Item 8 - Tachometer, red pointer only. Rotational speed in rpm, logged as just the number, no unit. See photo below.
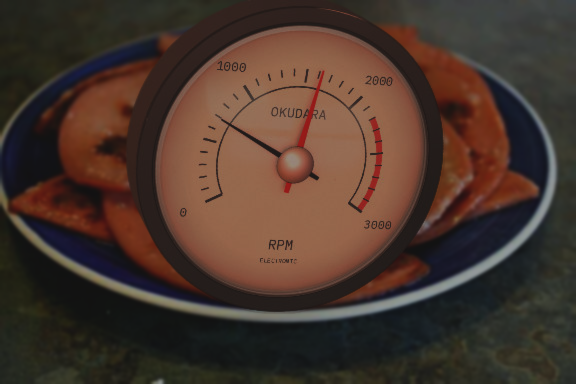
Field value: 1600
